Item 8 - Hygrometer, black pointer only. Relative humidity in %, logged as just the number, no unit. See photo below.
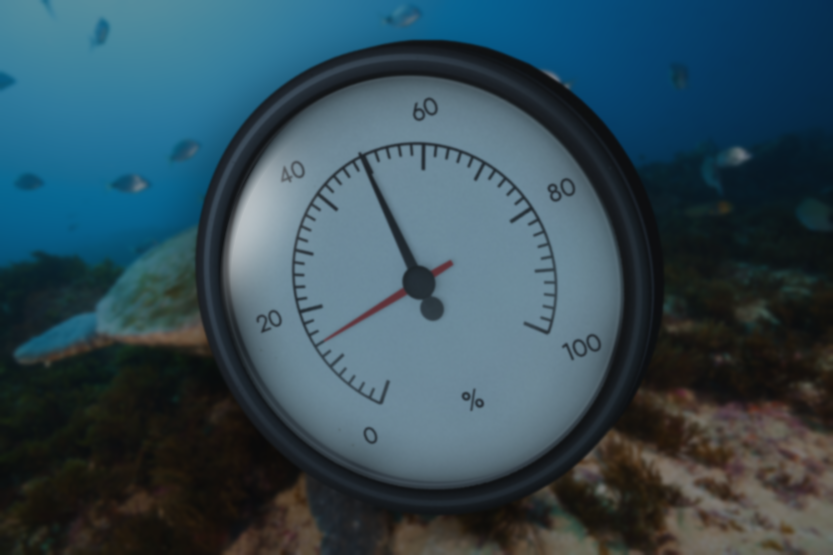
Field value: 50
